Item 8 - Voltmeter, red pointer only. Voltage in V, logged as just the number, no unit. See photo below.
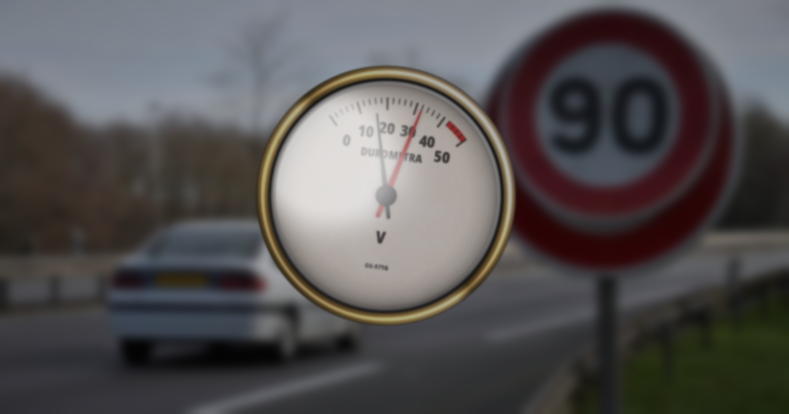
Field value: 32
